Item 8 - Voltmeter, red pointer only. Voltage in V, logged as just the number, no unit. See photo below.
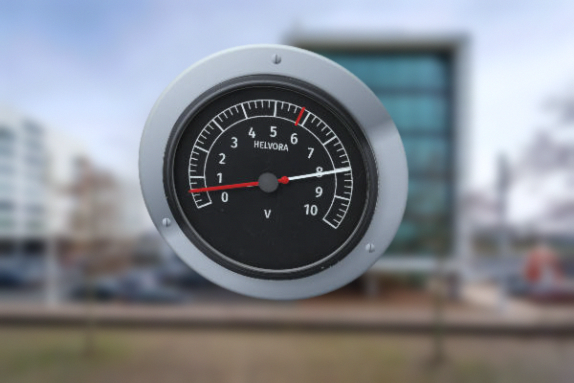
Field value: 0.6
